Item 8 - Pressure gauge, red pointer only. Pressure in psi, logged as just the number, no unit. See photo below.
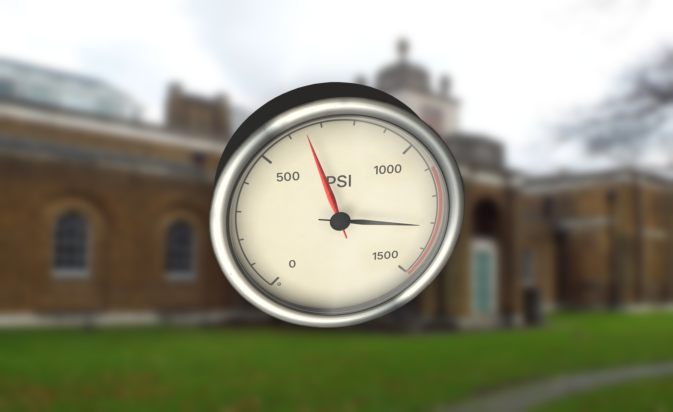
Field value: 650
